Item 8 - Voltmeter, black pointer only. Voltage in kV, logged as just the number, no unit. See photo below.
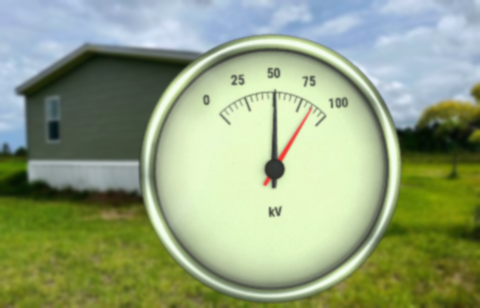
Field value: 50
